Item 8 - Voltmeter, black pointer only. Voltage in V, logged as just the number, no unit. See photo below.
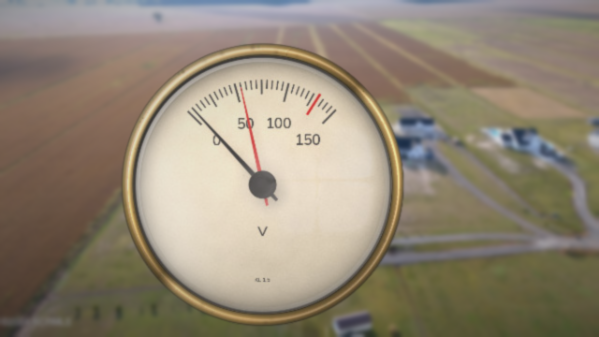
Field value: 5
